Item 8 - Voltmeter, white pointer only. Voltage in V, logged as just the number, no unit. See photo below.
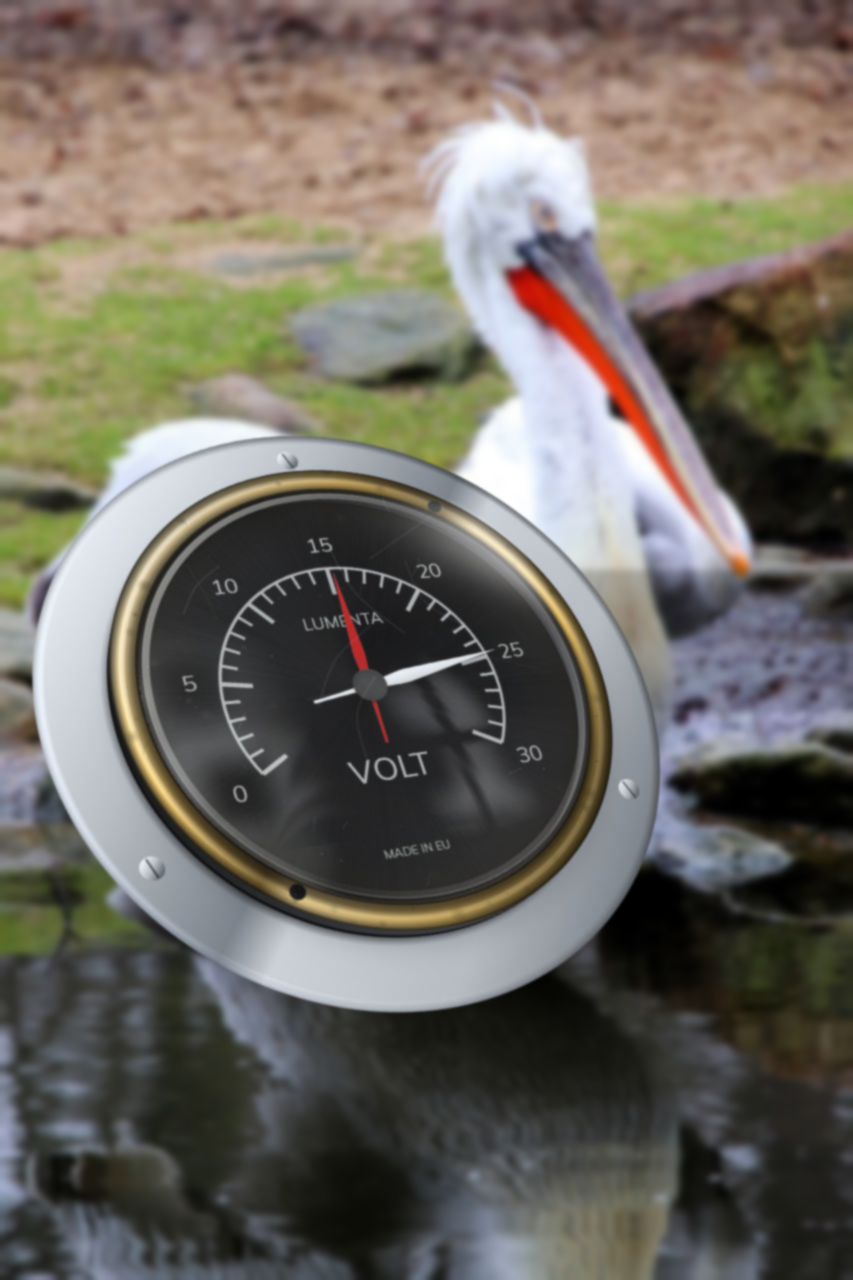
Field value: 25
